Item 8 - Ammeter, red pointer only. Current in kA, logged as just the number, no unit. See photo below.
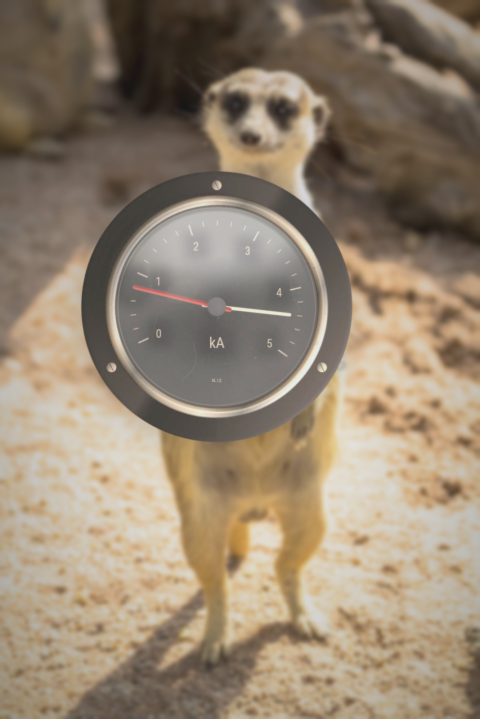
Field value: 0.8
